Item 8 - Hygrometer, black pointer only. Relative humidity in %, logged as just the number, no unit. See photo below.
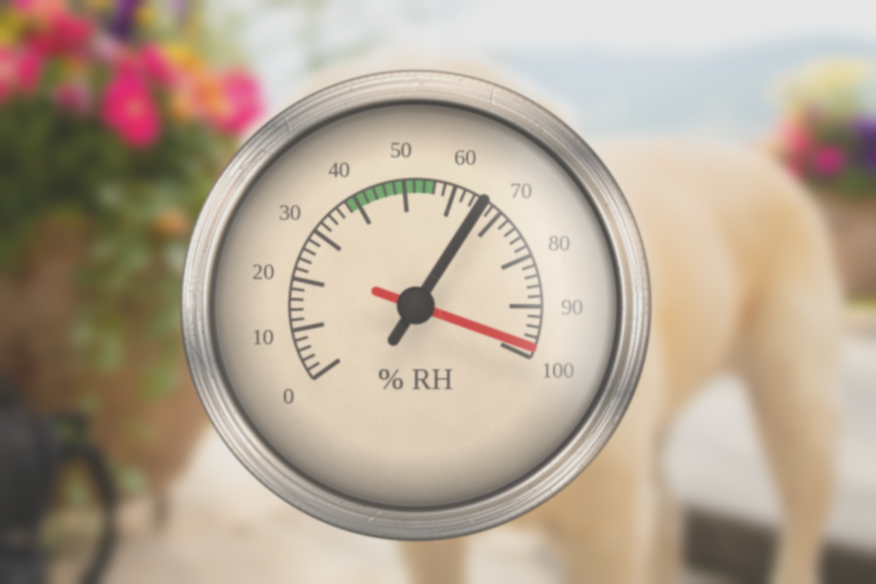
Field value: 66
